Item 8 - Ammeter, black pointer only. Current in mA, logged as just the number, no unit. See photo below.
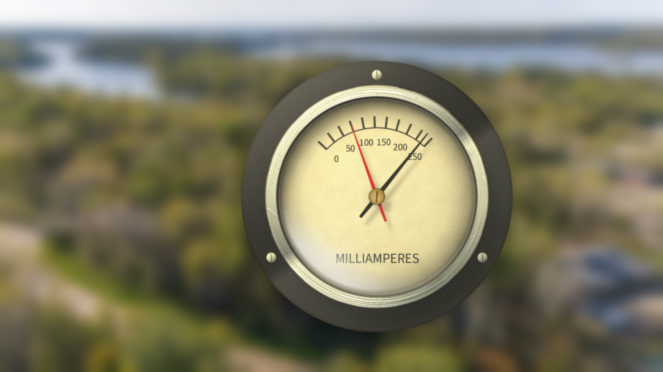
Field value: 237.5
